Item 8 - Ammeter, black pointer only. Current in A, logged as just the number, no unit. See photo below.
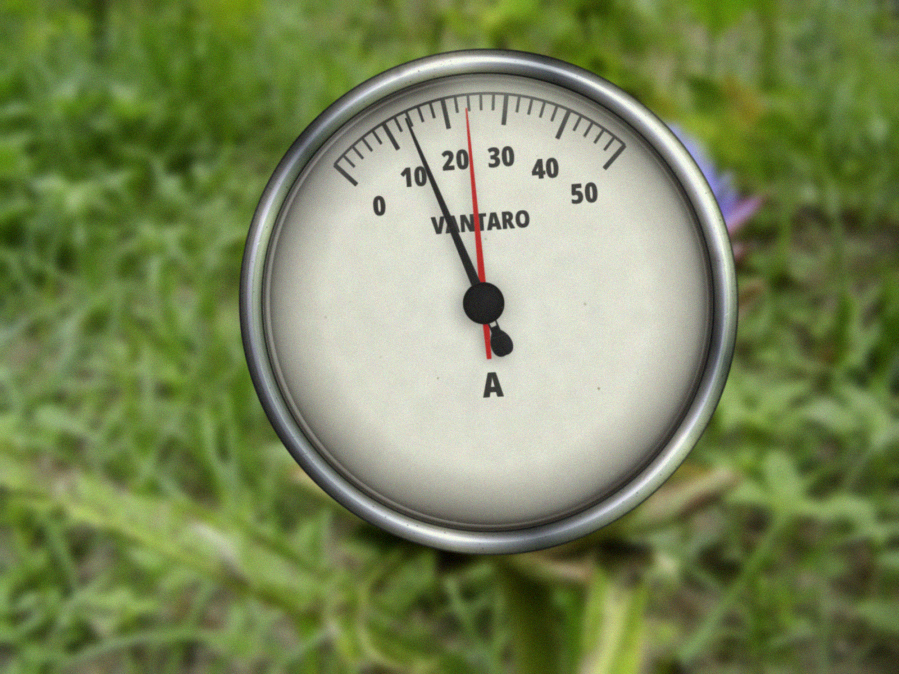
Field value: 14
